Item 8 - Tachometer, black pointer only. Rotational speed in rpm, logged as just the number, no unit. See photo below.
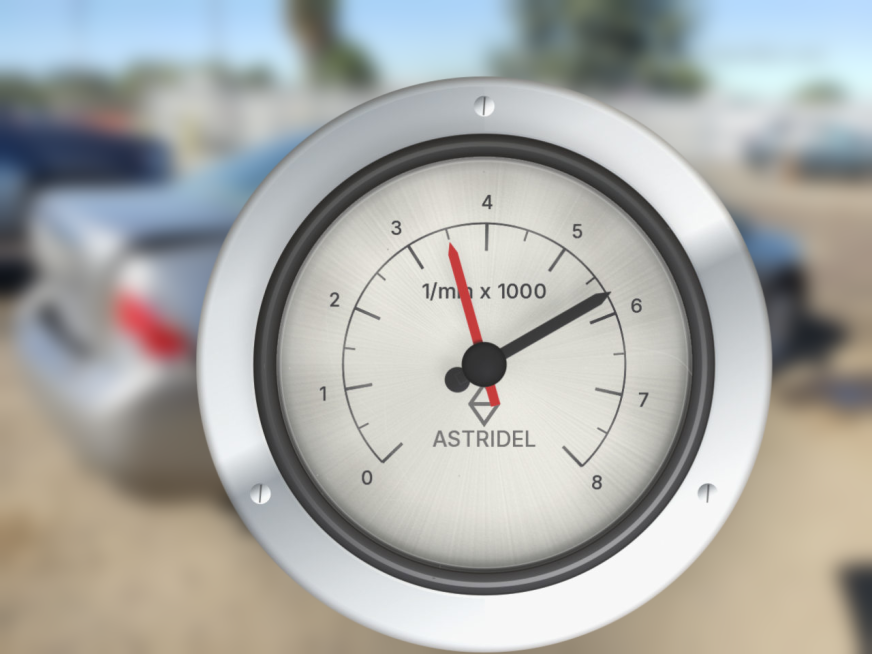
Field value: 5750
